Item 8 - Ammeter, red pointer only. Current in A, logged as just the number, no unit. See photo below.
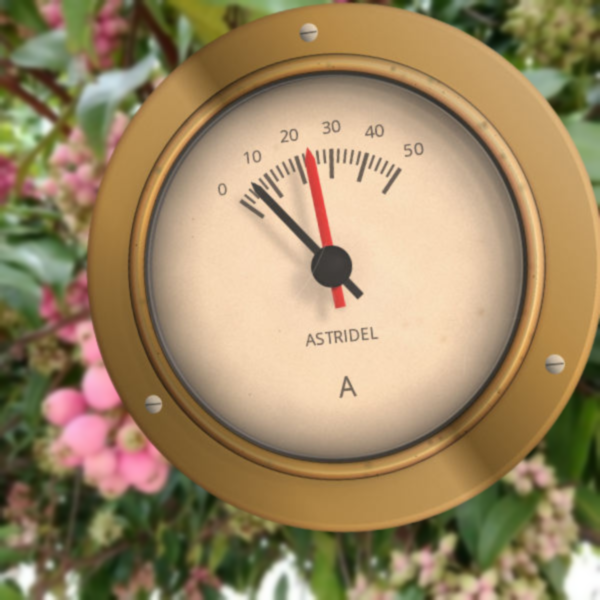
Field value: 24
